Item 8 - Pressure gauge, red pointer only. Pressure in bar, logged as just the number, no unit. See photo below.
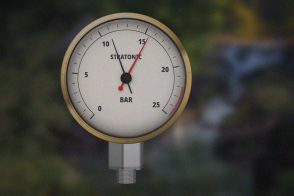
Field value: 15.5
